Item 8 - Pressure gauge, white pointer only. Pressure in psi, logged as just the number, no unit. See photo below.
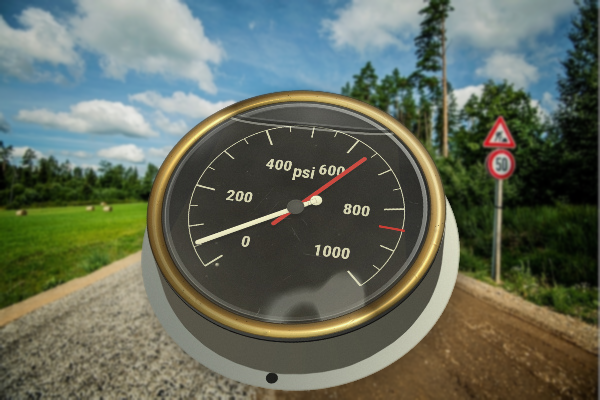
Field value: 50
